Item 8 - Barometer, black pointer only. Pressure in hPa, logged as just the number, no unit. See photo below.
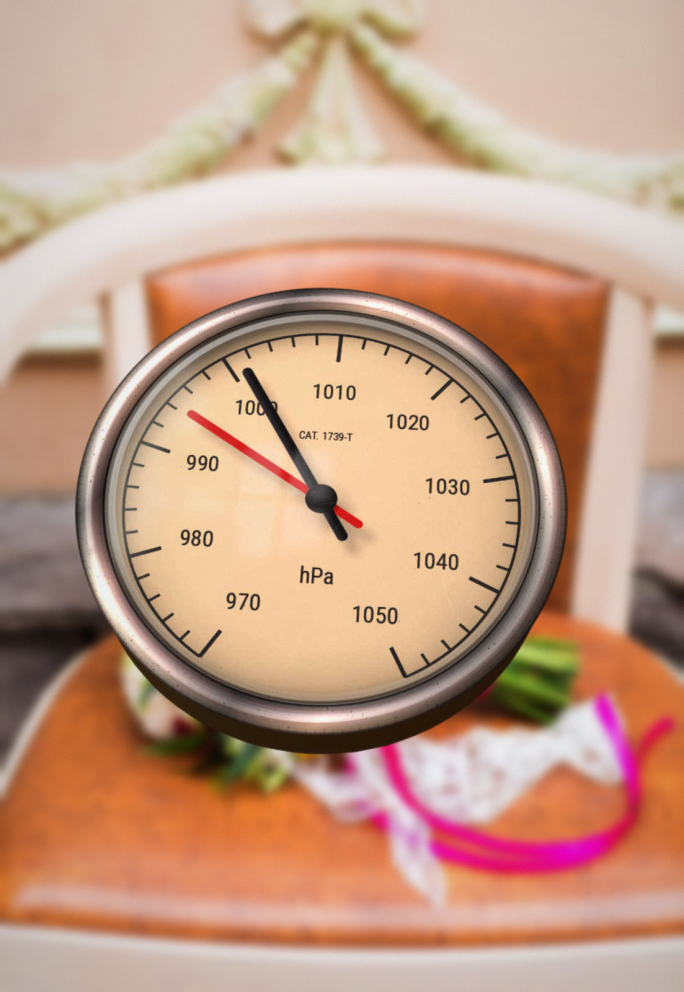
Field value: 1001
